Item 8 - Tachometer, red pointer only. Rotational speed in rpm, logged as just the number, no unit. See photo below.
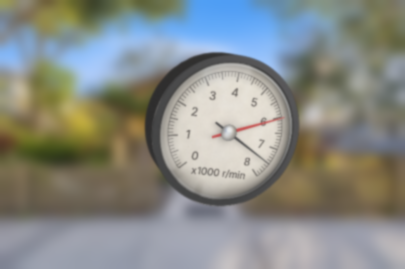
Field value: 6000
